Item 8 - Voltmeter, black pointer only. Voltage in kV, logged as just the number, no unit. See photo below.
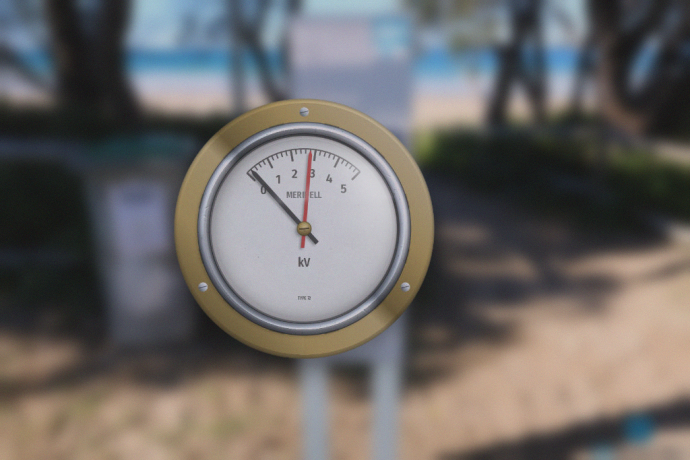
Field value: 0.2
